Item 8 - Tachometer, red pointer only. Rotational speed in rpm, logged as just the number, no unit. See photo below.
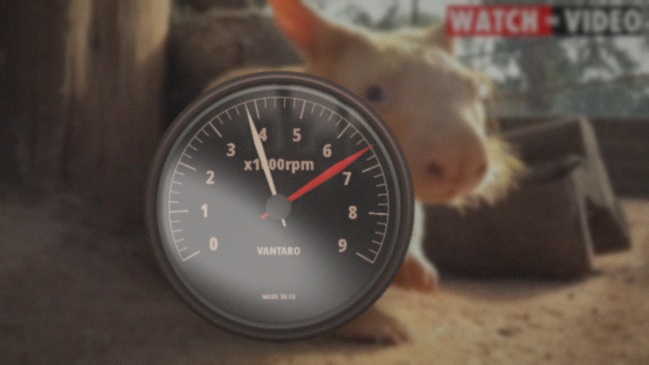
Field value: 6600
